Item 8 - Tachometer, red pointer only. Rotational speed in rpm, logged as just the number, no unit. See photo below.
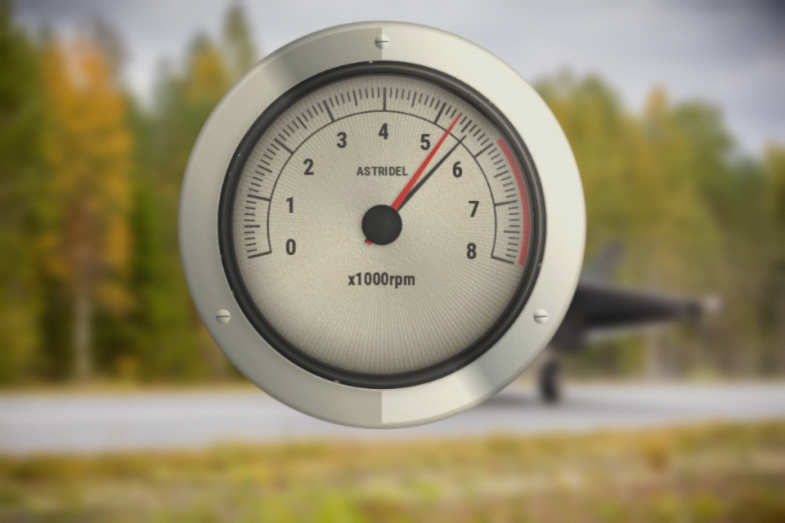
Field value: 5300
